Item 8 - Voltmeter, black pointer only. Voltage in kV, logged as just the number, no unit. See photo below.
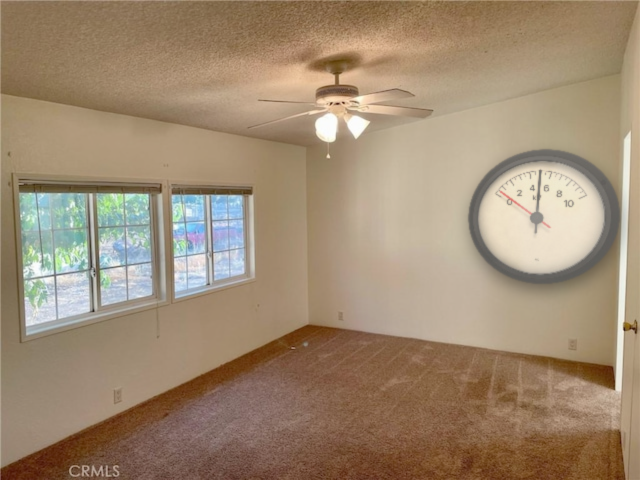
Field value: 5
